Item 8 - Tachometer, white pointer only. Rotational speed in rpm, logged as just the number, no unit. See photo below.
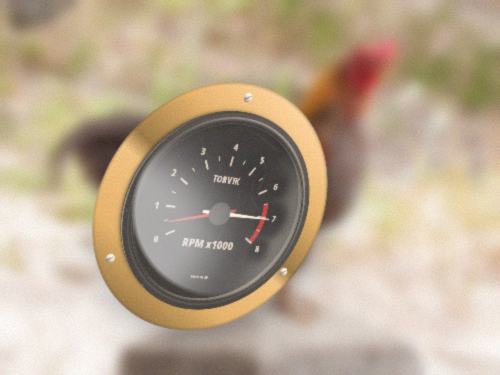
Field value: 7000
